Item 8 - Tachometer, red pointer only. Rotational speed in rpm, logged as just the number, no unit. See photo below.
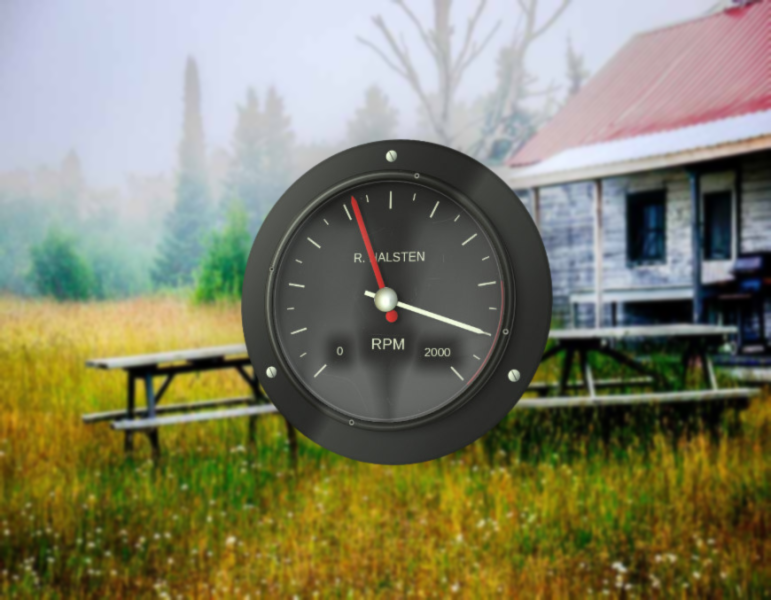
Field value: 850
